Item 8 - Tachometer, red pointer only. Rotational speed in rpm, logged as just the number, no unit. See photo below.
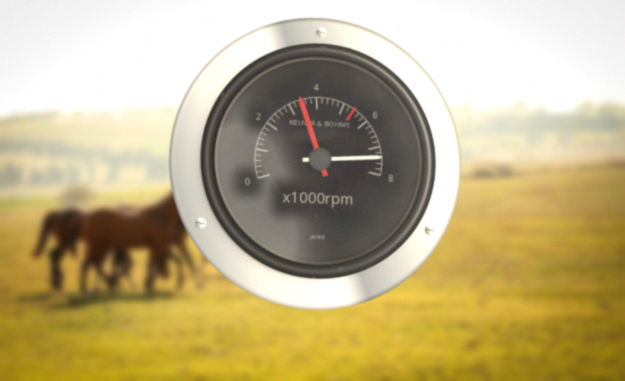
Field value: 3400
